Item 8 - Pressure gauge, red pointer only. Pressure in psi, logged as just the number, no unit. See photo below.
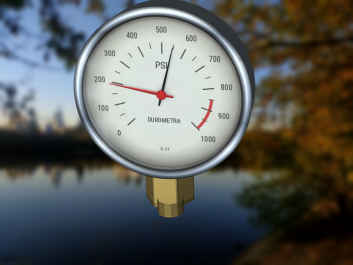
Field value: 200
